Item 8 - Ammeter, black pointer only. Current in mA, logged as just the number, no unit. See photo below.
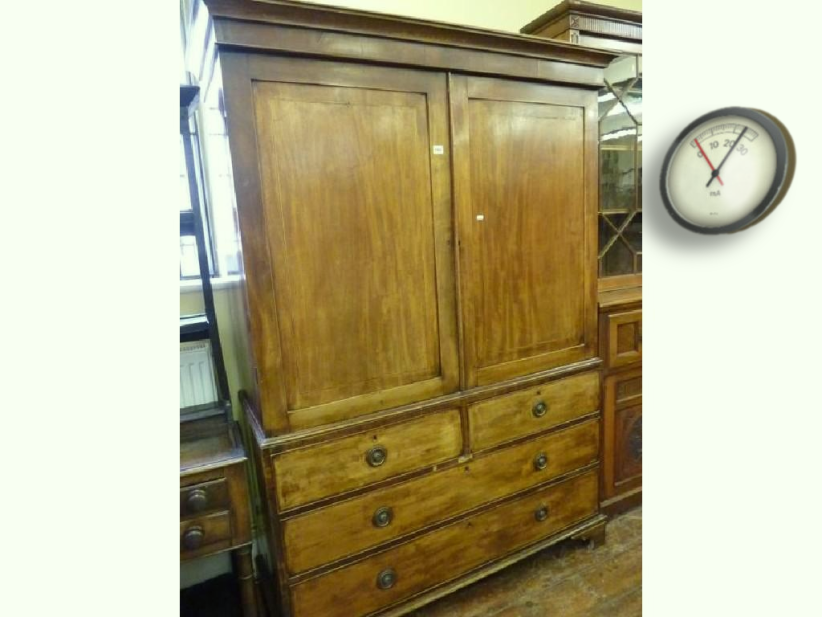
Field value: 25
